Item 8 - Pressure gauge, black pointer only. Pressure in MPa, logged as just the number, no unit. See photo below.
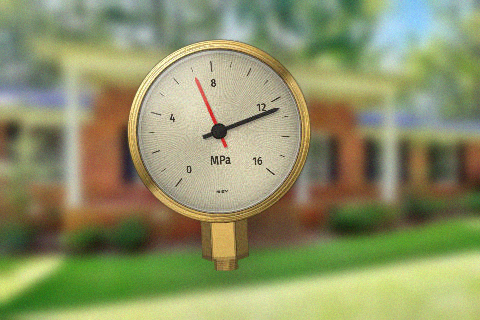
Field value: 12.5
